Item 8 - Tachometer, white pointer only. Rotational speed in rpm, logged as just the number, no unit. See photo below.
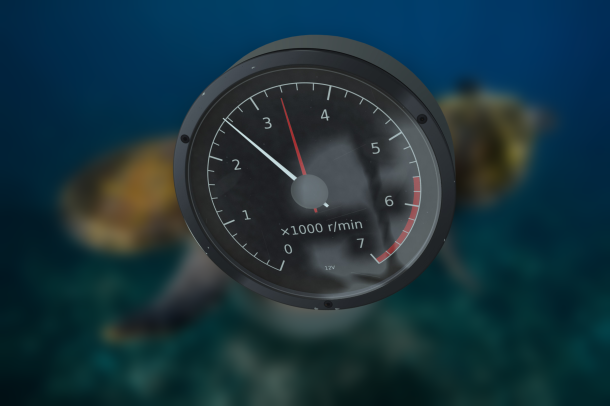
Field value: 2600
